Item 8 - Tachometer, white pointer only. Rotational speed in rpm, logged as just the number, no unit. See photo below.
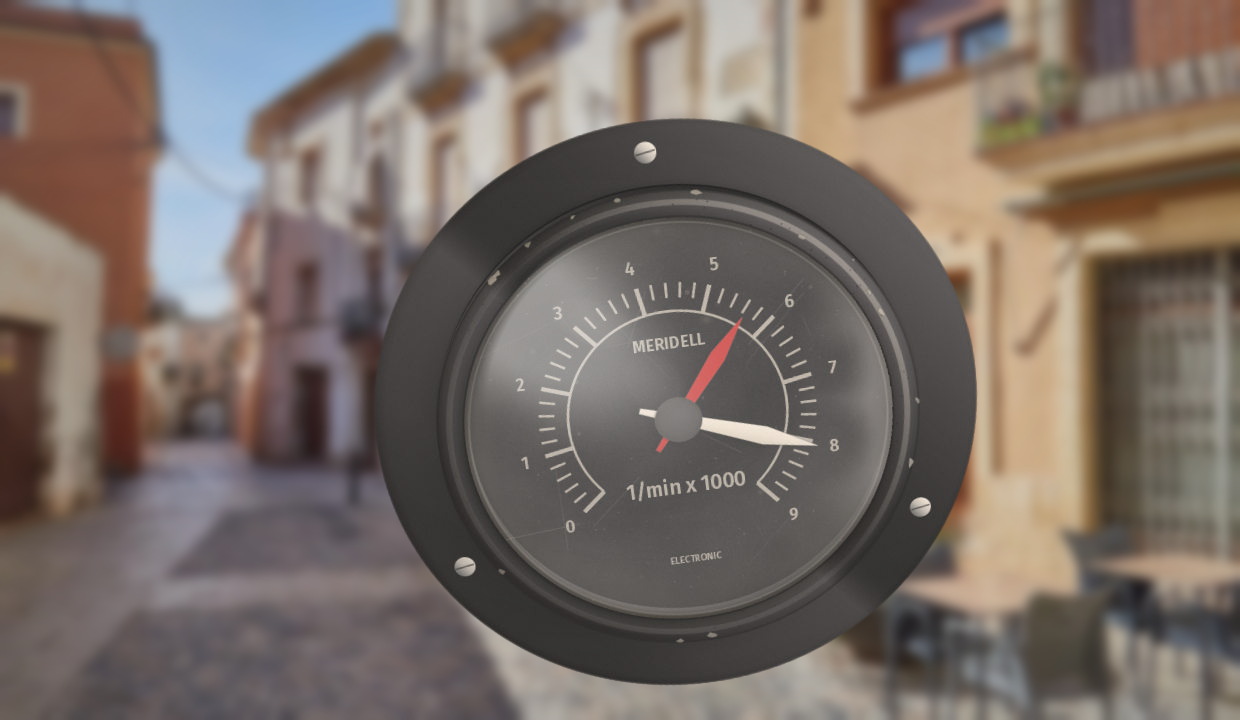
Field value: 8000
